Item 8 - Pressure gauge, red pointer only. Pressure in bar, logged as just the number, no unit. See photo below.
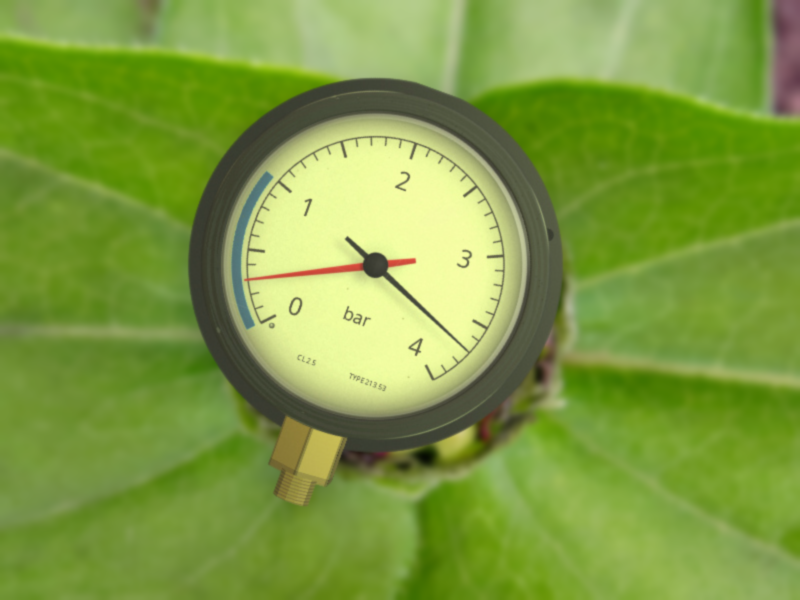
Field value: 0.3
